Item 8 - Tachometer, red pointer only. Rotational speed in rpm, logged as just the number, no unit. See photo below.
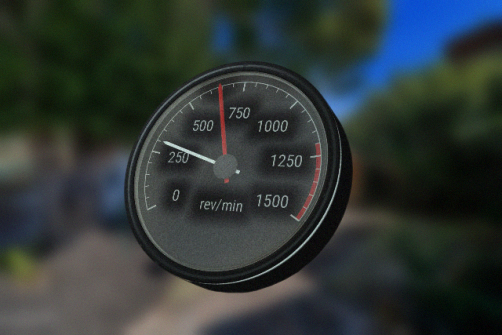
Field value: 650
